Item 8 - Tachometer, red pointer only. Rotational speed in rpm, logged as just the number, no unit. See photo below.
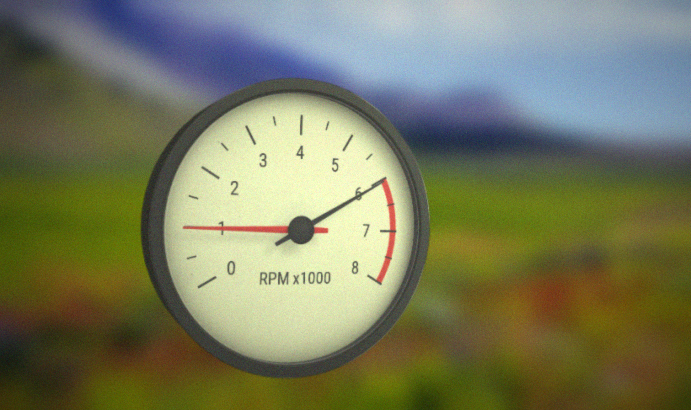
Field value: 1000
